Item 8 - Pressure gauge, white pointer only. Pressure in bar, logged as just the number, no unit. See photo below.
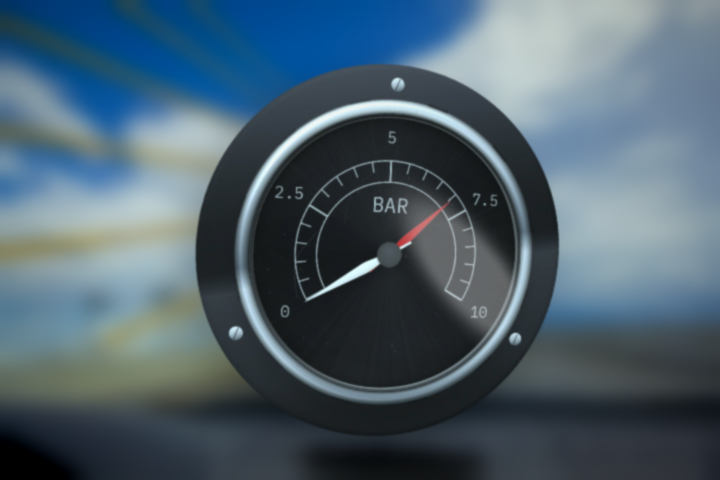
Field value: 0
